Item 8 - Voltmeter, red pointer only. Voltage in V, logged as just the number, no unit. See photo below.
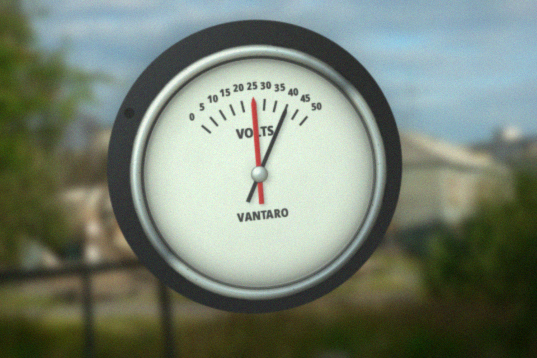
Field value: 25
